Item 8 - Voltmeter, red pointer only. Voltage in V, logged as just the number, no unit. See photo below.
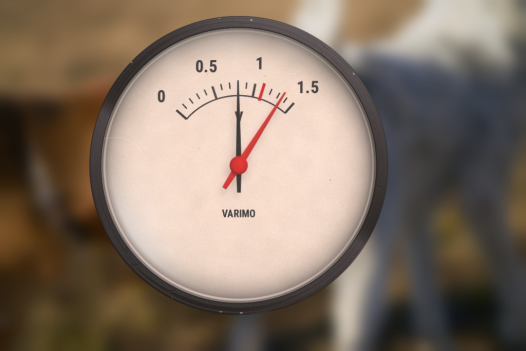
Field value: 1.35
